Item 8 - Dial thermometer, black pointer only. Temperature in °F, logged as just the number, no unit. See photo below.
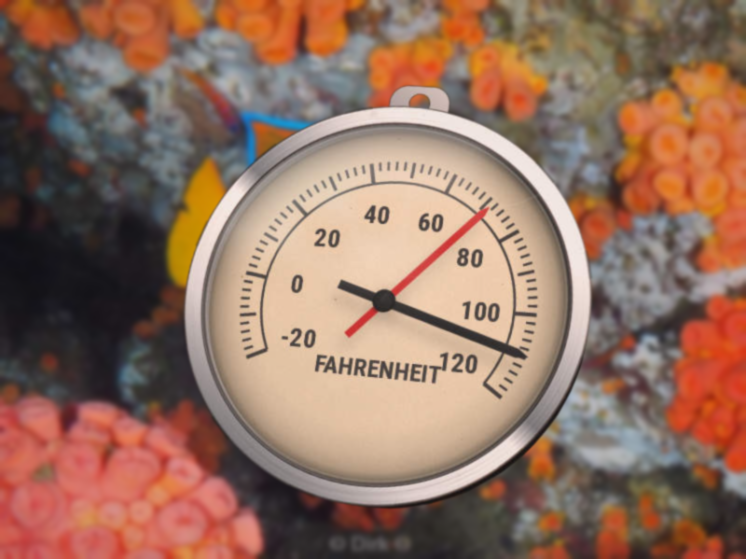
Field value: 110
